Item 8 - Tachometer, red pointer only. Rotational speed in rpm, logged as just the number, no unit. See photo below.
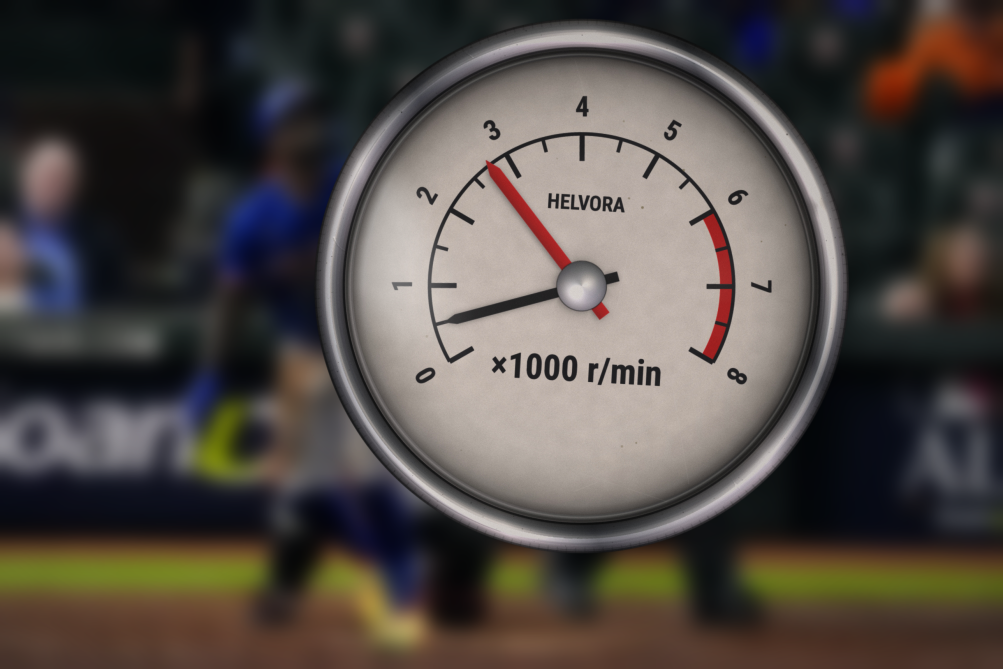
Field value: 2750
